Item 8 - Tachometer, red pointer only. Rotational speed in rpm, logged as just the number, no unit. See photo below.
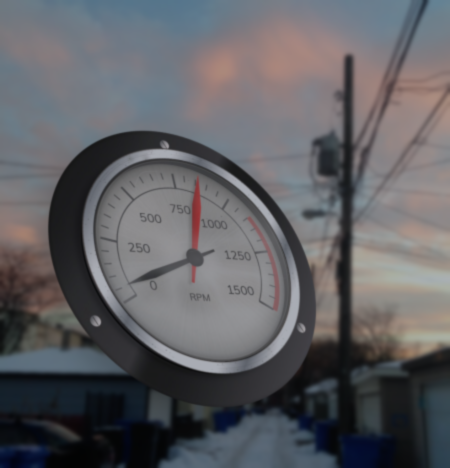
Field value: 850
